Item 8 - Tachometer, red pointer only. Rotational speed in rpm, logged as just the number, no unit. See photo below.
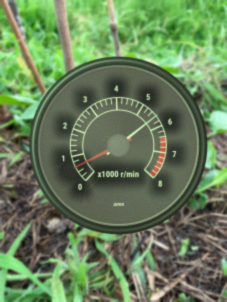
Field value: 600
